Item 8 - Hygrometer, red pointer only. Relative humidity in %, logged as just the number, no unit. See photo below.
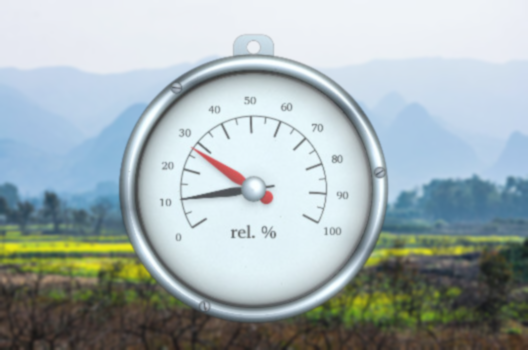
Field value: 27.5
